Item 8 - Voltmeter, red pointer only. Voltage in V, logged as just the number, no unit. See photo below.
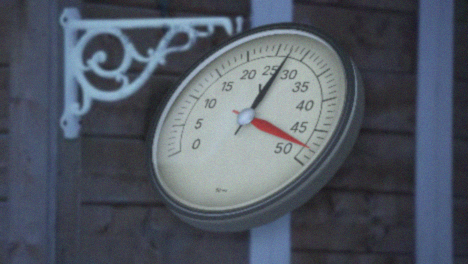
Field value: 48
